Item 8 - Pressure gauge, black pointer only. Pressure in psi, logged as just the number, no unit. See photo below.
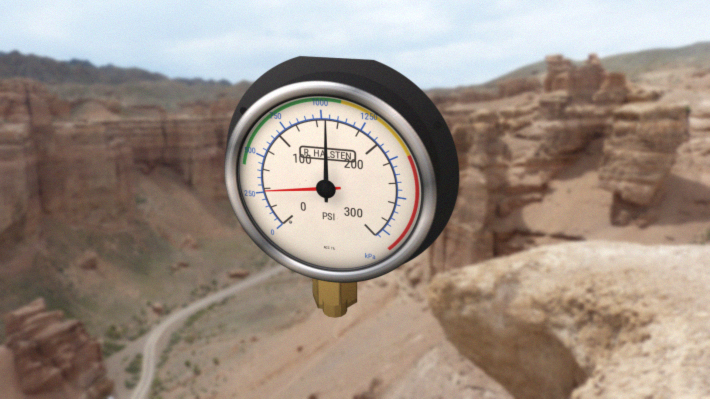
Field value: 150
